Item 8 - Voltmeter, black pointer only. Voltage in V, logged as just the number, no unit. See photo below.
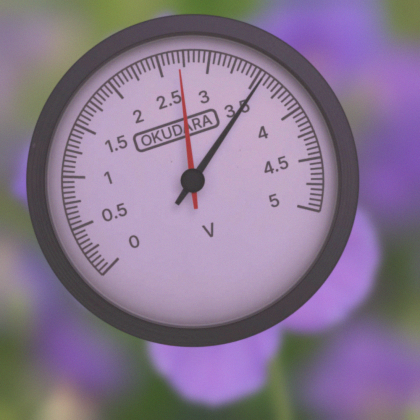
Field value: 3.55
